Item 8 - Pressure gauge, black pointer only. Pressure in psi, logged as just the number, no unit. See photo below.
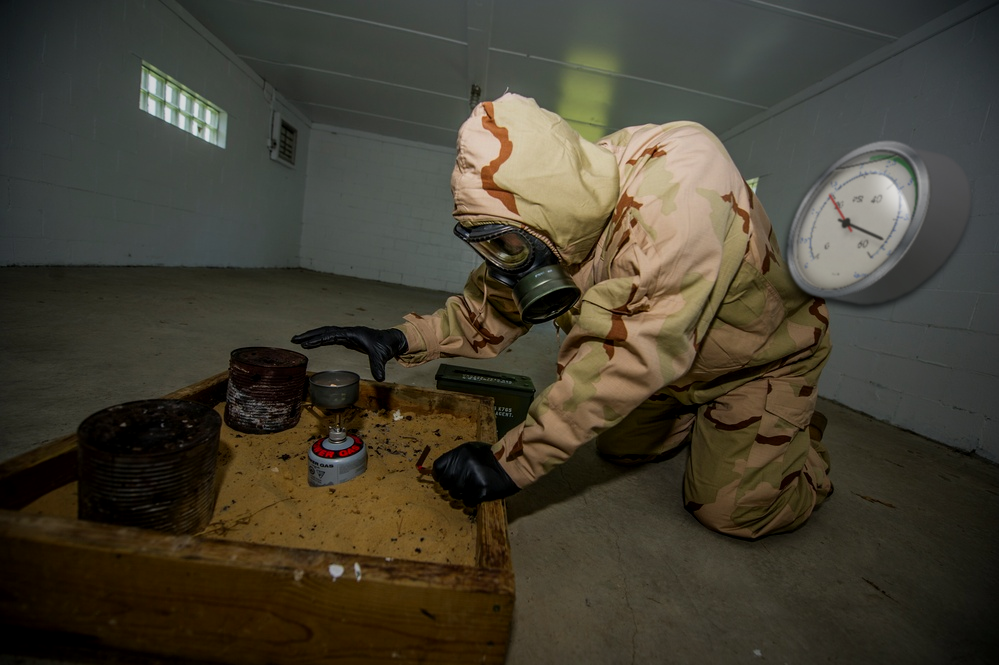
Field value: 55
